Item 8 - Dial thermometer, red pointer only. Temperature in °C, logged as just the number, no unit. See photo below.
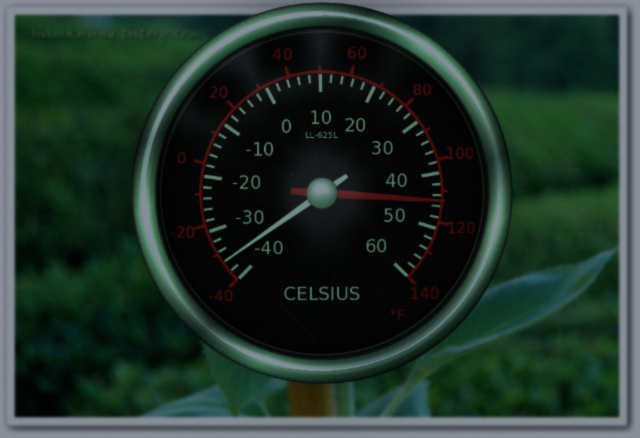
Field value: 45
